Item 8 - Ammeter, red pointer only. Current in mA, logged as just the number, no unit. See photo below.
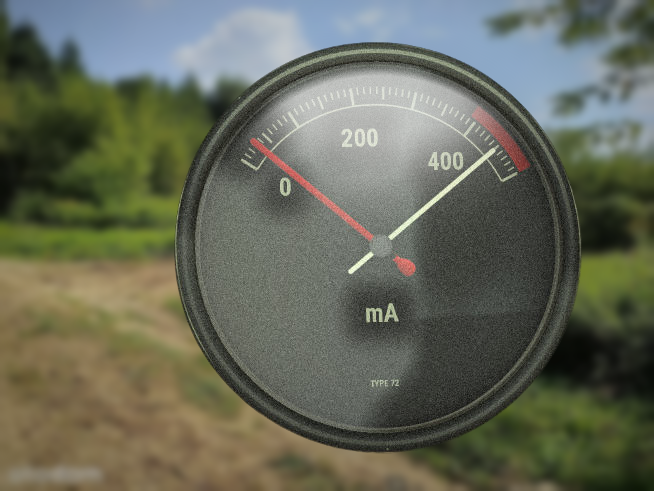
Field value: 30
